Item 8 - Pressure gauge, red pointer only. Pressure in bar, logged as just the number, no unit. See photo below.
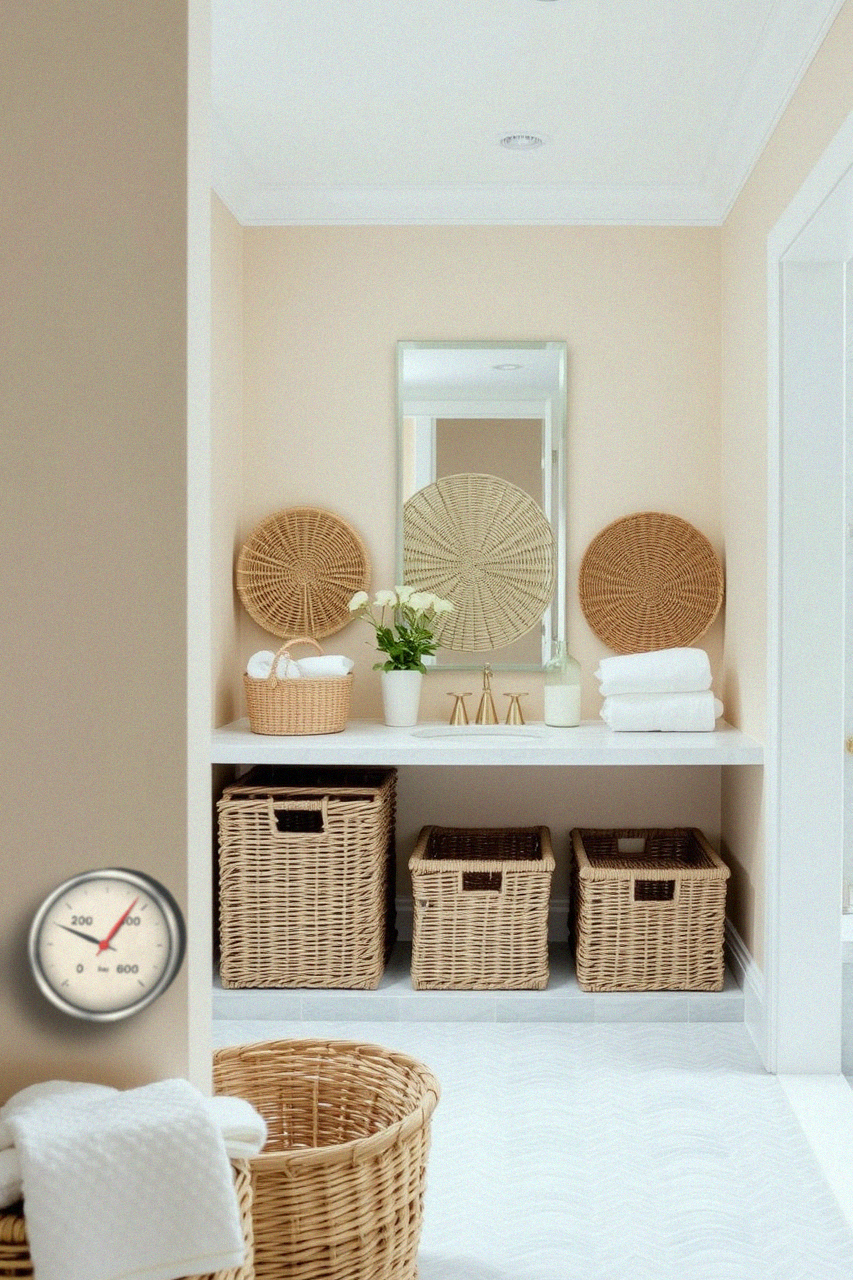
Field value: 375
